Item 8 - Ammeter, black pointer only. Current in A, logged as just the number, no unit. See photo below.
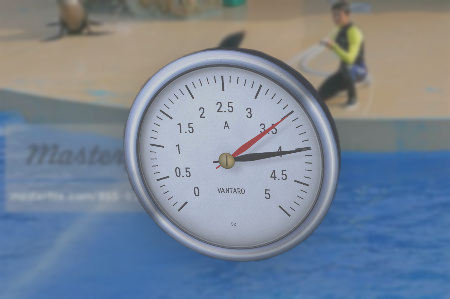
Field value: 4
